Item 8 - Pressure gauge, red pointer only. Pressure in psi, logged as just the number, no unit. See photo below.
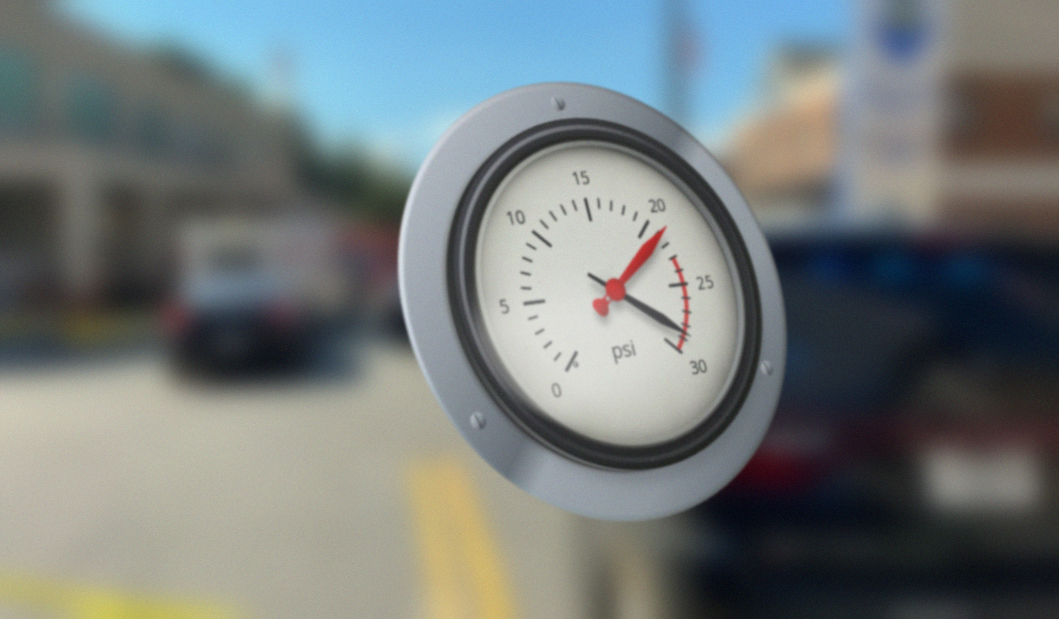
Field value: 21
